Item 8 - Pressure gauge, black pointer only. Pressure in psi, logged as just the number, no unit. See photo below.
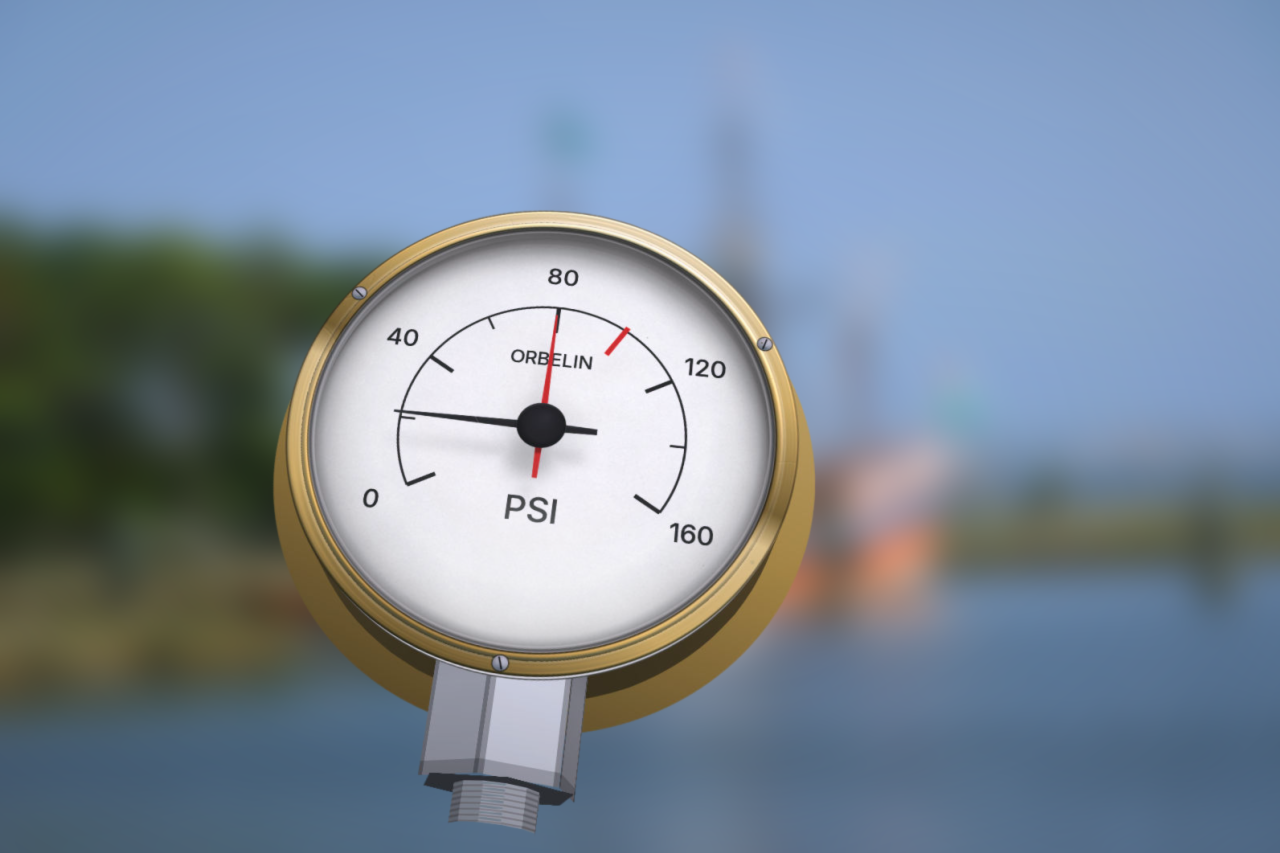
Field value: 20
